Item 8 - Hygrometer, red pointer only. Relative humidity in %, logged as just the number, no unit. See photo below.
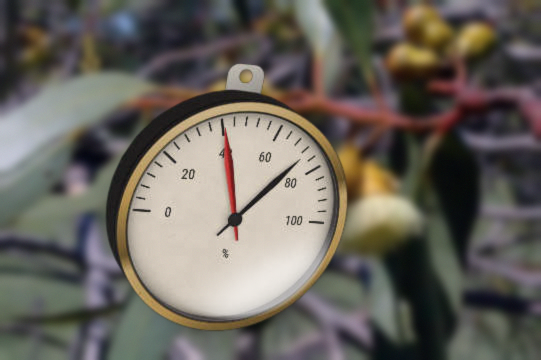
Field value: 40
